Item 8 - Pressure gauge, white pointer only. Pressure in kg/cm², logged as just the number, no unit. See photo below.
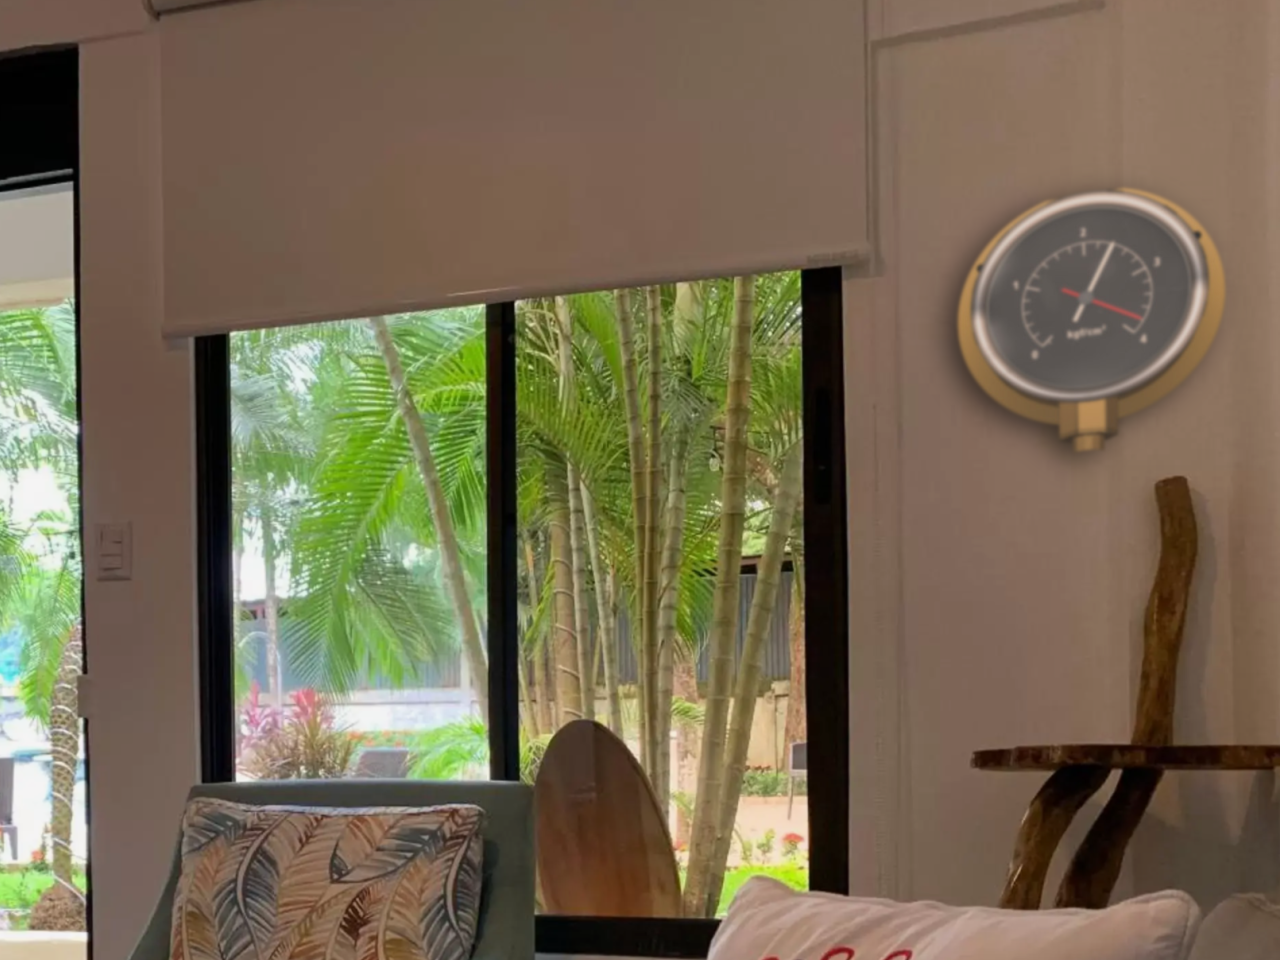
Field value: 2.4
